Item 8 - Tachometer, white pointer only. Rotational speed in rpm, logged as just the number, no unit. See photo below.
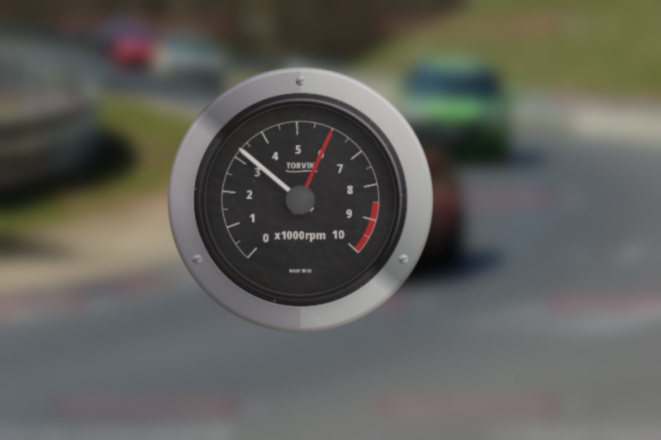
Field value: 3250
